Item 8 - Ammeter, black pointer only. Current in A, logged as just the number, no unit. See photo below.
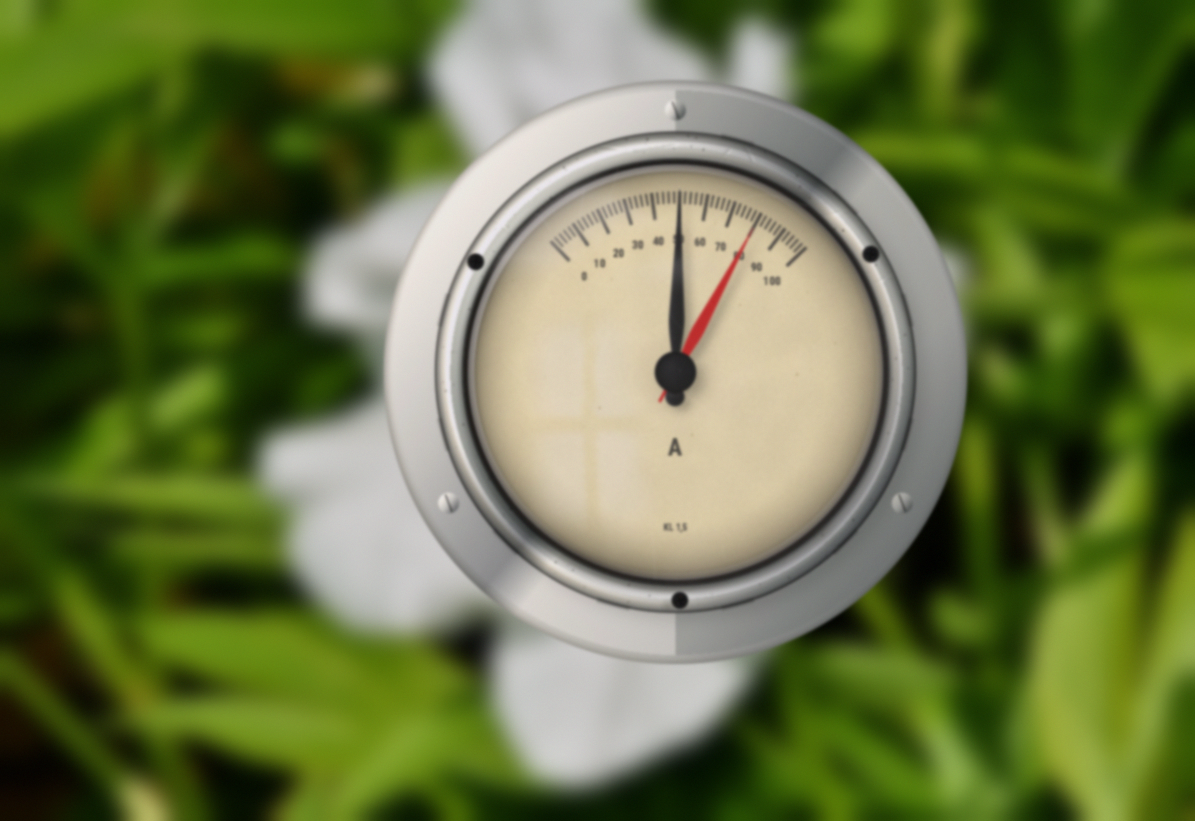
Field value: 50
